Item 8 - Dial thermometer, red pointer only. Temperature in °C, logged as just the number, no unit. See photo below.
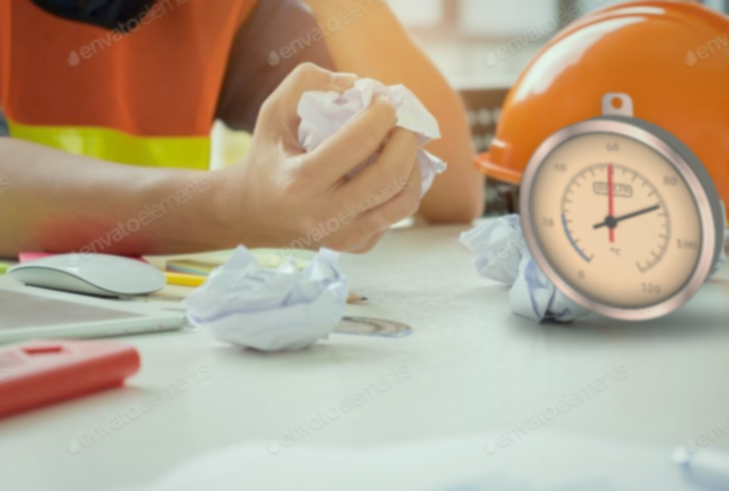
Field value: 60
